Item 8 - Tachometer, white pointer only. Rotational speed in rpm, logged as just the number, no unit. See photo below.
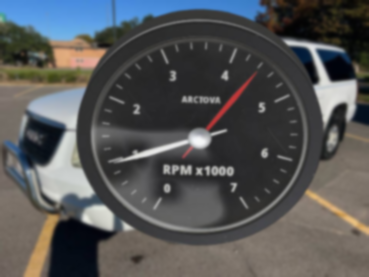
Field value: 1000
